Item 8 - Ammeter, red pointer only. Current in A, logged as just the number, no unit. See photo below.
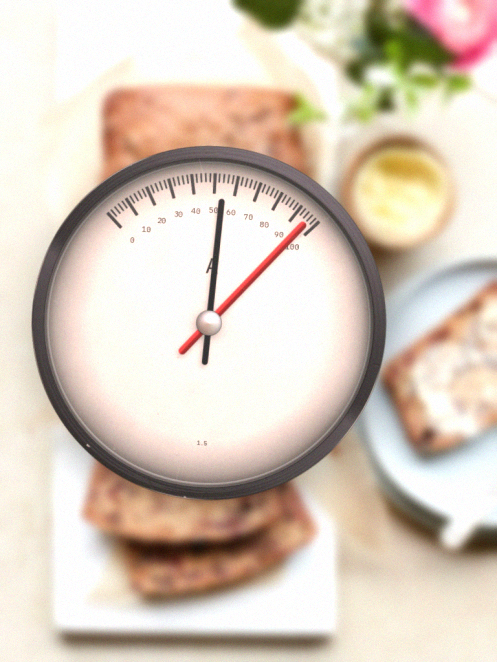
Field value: 96
